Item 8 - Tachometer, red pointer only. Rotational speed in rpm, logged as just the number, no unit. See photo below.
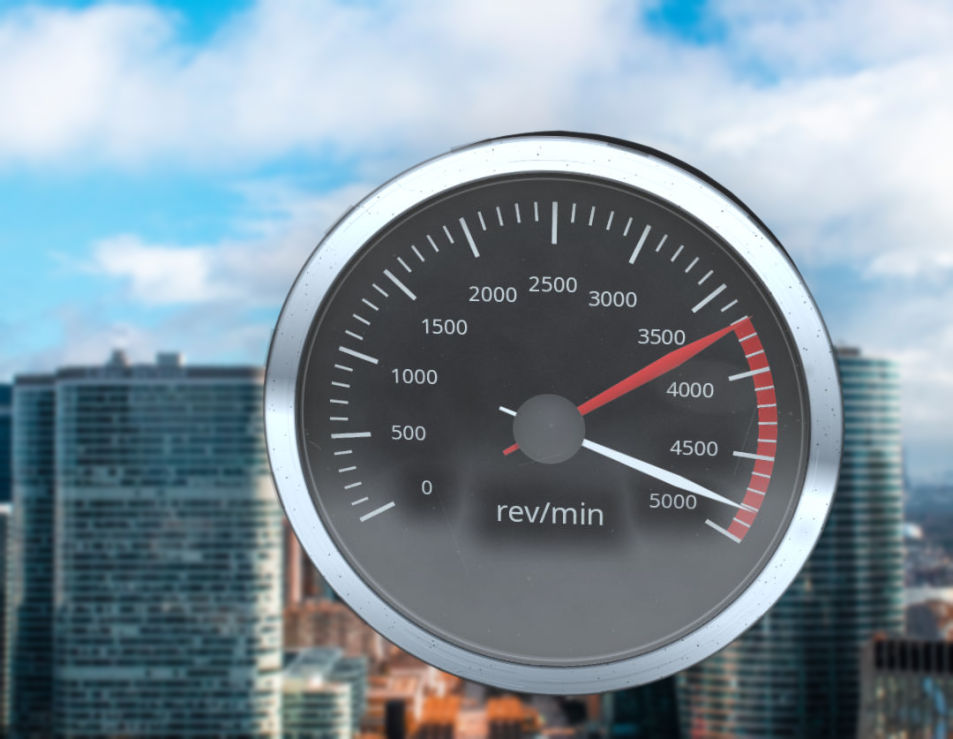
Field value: 3700
